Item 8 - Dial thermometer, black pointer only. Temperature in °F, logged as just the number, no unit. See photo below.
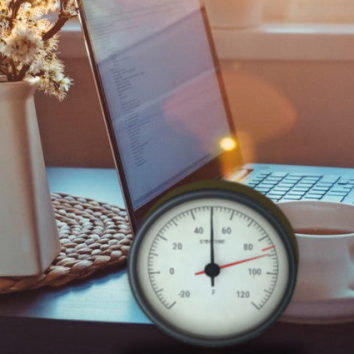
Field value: 50
